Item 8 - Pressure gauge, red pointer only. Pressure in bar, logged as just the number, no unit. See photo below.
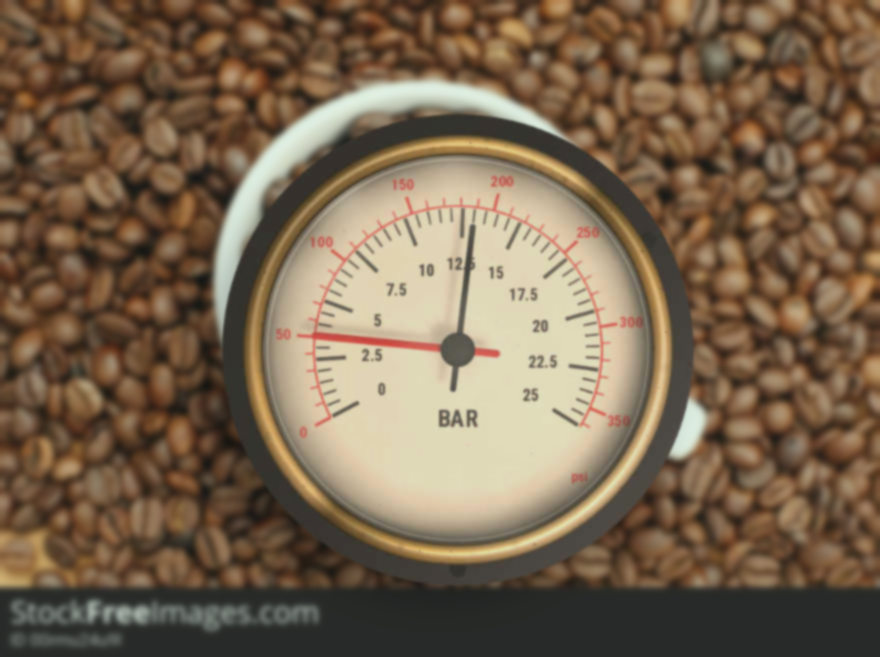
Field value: 3.5
